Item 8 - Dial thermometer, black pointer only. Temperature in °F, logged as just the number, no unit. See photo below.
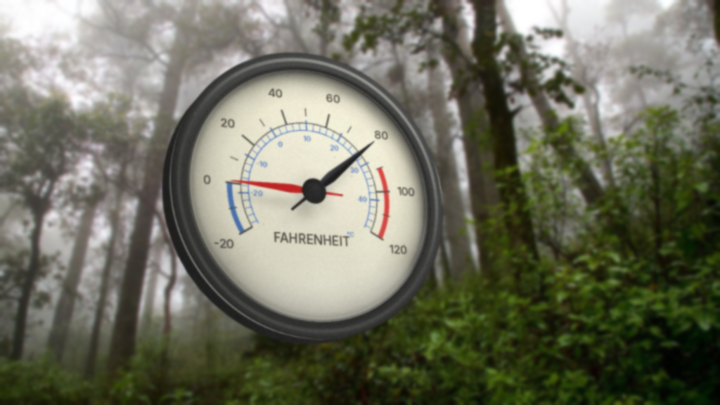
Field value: 80
